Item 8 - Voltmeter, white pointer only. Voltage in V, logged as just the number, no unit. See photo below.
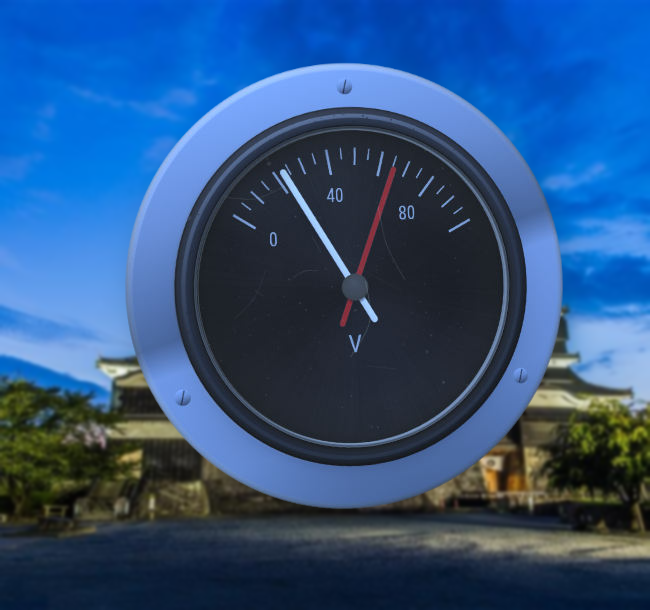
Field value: 22.5
